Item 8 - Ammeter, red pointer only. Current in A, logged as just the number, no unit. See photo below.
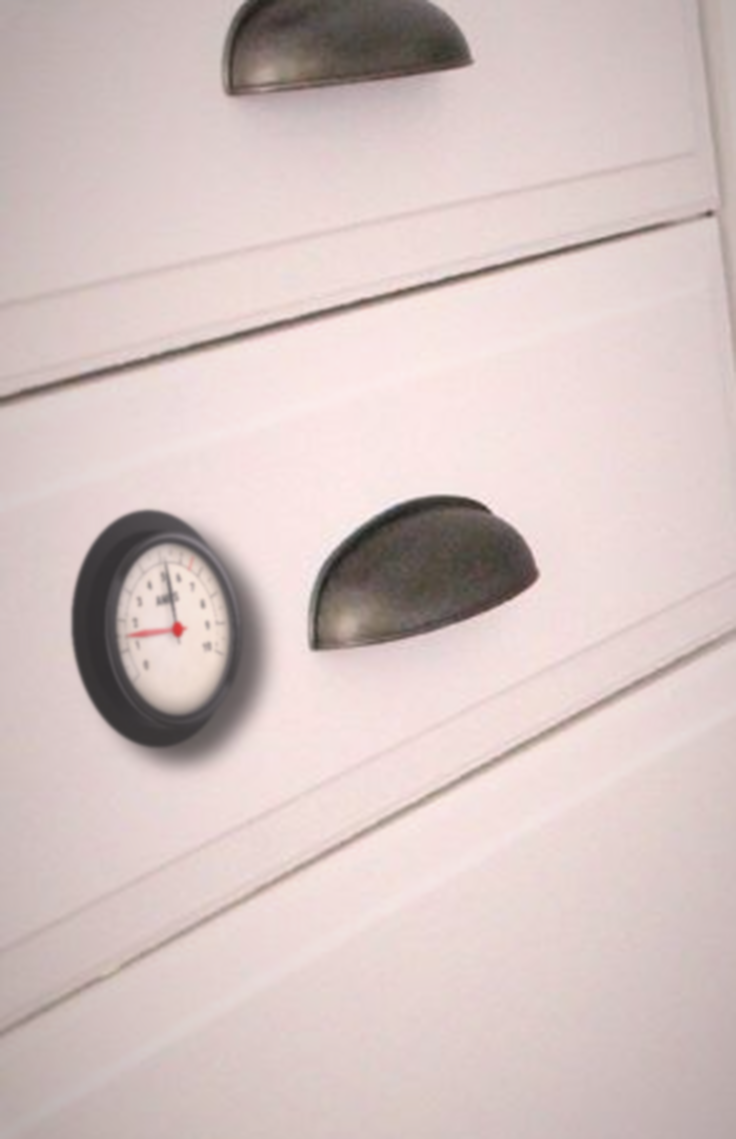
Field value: 1.5
